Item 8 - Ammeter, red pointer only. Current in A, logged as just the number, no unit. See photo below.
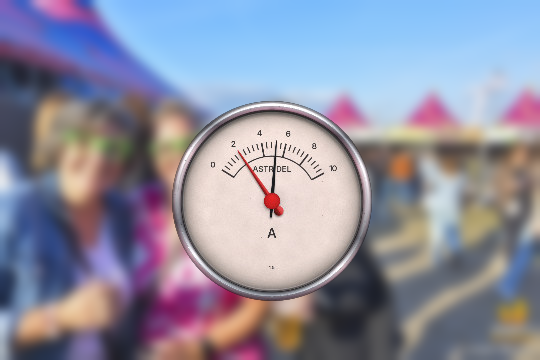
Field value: 2
